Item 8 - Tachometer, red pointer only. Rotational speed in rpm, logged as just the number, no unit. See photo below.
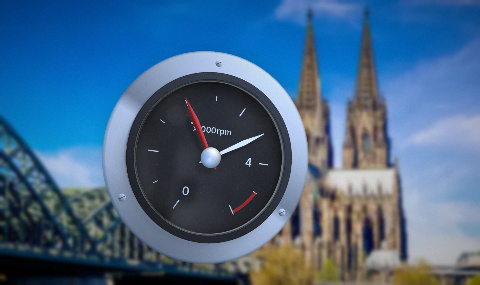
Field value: 2000
